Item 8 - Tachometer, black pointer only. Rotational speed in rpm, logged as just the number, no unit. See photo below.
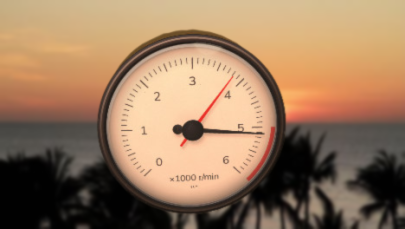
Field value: 5100
